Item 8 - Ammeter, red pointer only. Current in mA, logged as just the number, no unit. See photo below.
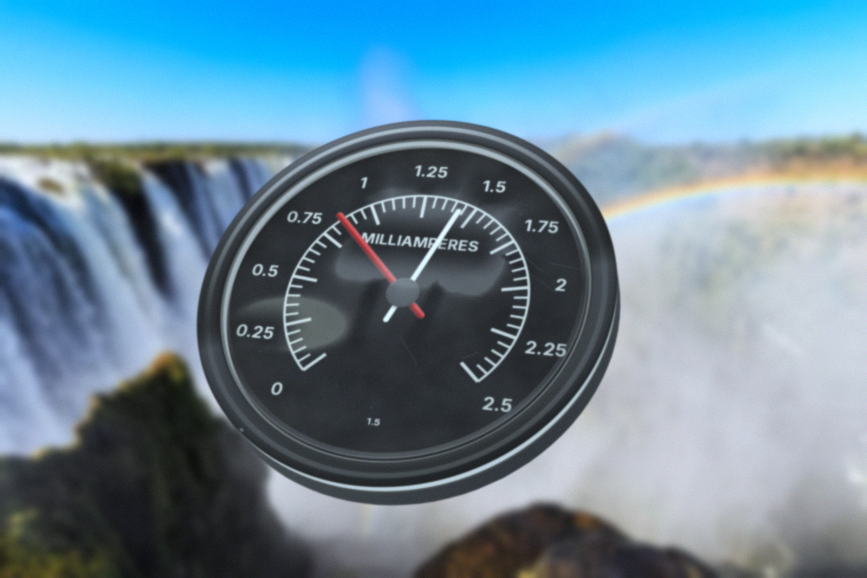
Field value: 0.85
